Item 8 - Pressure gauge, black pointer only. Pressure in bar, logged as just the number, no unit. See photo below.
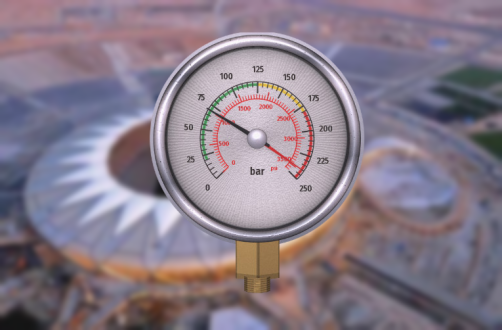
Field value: 70
